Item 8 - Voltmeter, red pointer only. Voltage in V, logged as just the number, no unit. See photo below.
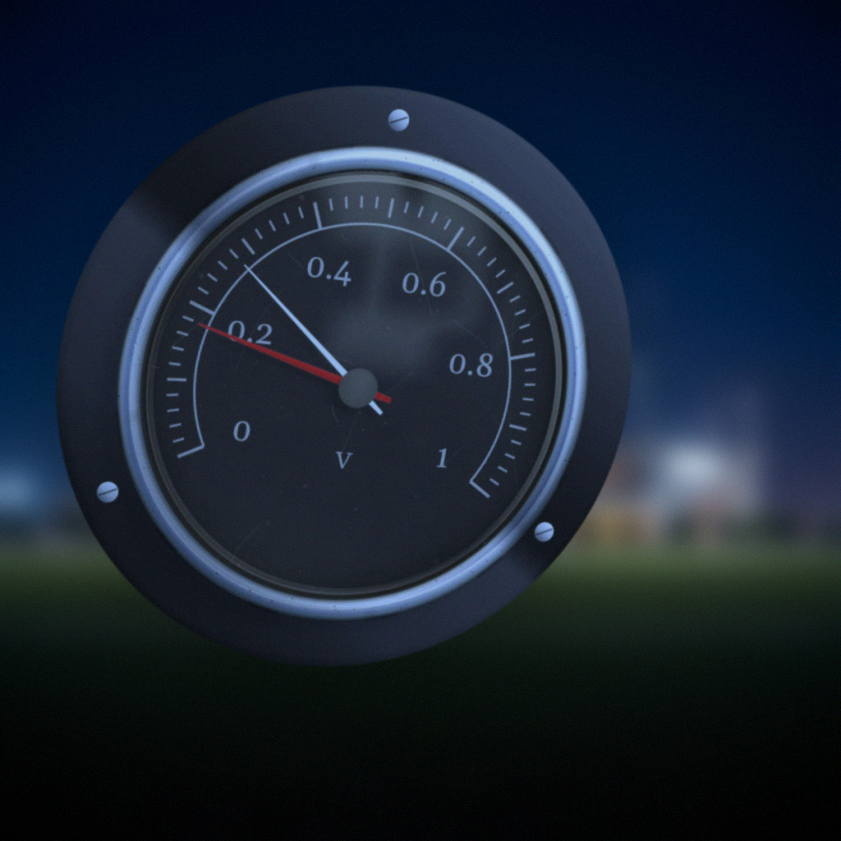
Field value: 0.18
